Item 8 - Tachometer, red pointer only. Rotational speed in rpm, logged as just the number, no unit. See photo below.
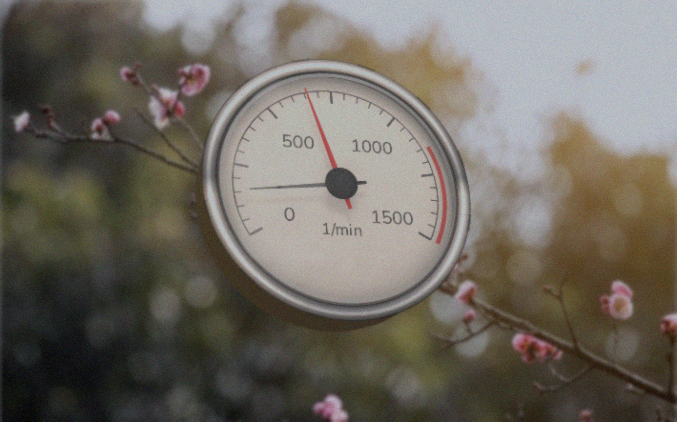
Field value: 650
